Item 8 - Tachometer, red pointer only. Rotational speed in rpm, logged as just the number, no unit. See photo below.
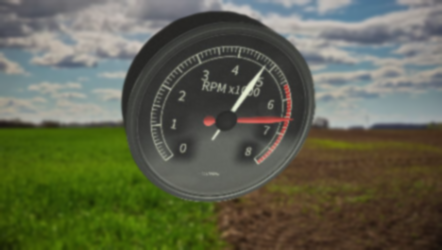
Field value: 6500
